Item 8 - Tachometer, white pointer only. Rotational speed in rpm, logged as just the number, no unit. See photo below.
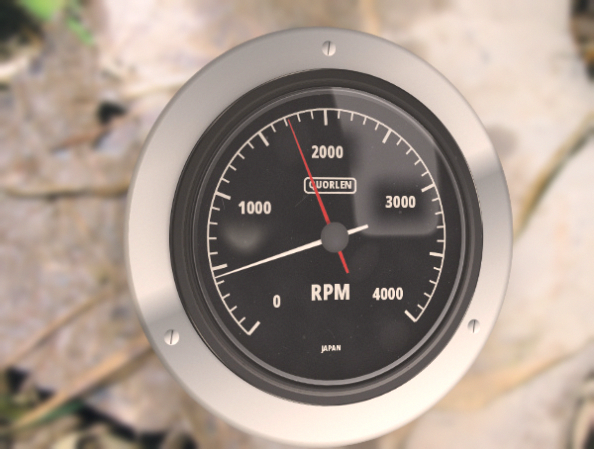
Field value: 450
